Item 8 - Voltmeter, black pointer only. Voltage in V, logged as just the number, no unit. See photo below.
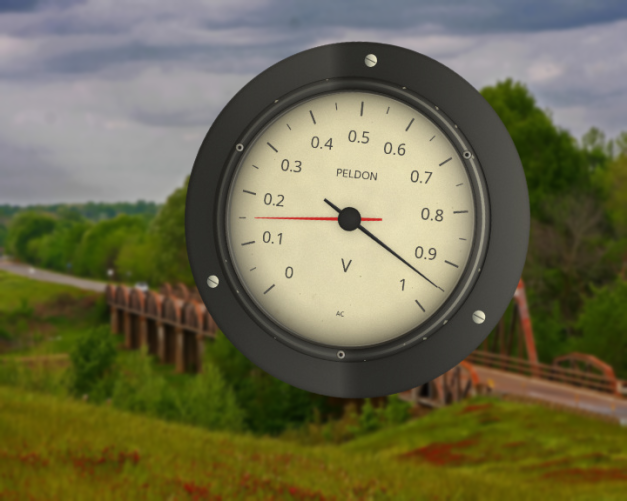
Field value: 0.95
